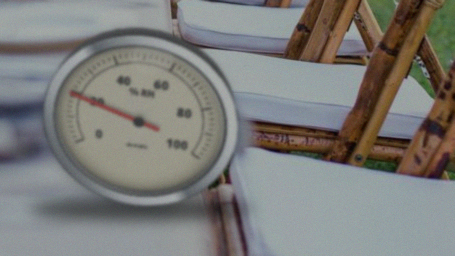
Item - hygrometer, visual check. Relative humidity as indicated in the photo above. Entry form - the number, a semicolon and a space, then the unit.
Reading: 20; %
